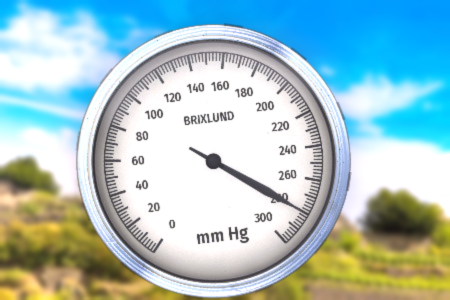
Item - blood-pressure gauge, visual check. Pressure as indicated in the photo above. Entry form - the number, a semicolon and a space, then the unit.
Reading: 280; mmHg
